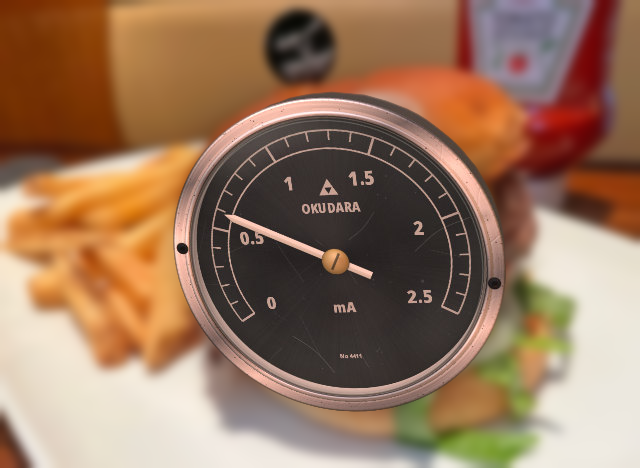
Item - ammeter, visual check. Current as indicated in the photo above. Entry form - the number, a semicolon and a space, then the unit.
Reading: 0.6; mA
